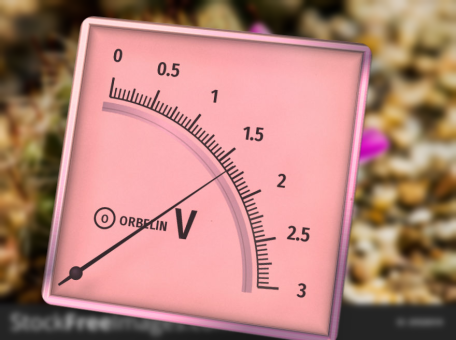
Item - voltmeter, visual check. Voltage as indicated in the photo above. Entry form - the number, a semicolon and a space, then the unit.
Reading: 1.65; V
